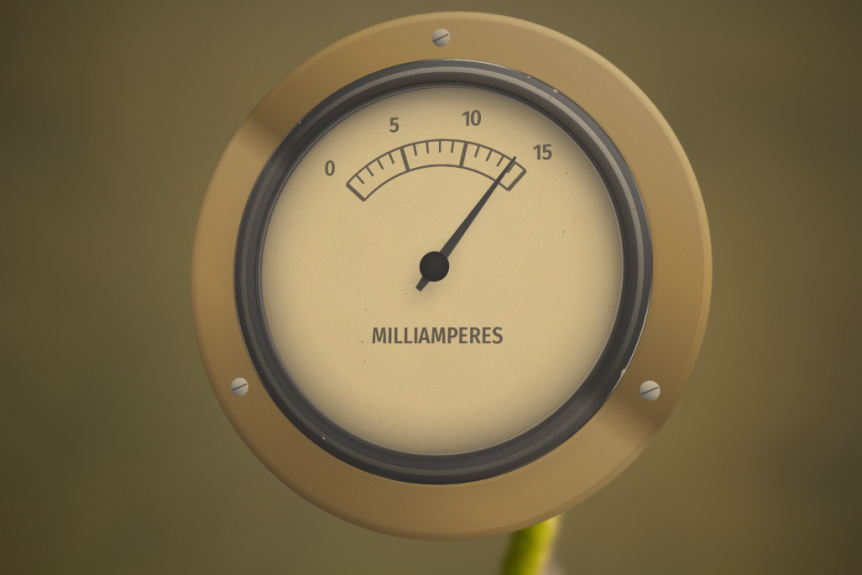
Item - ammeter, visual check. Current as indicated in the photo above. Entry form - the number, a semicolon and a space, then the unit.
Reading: 14; mA
